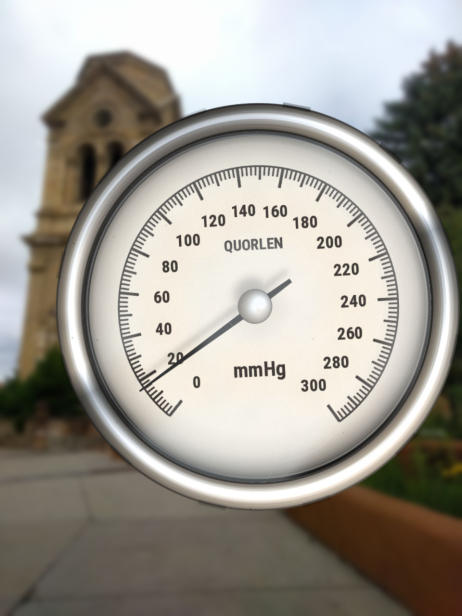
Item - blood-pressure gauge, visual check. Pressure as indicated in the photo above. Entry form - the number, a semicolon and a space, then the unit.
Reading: 16; mmHg
